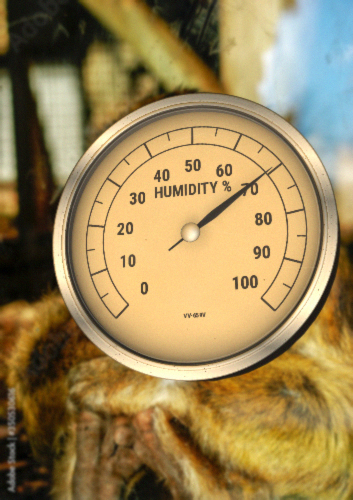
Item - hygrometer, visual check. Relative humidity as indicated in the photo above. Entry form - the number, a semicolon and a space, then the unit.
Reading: 70; %
